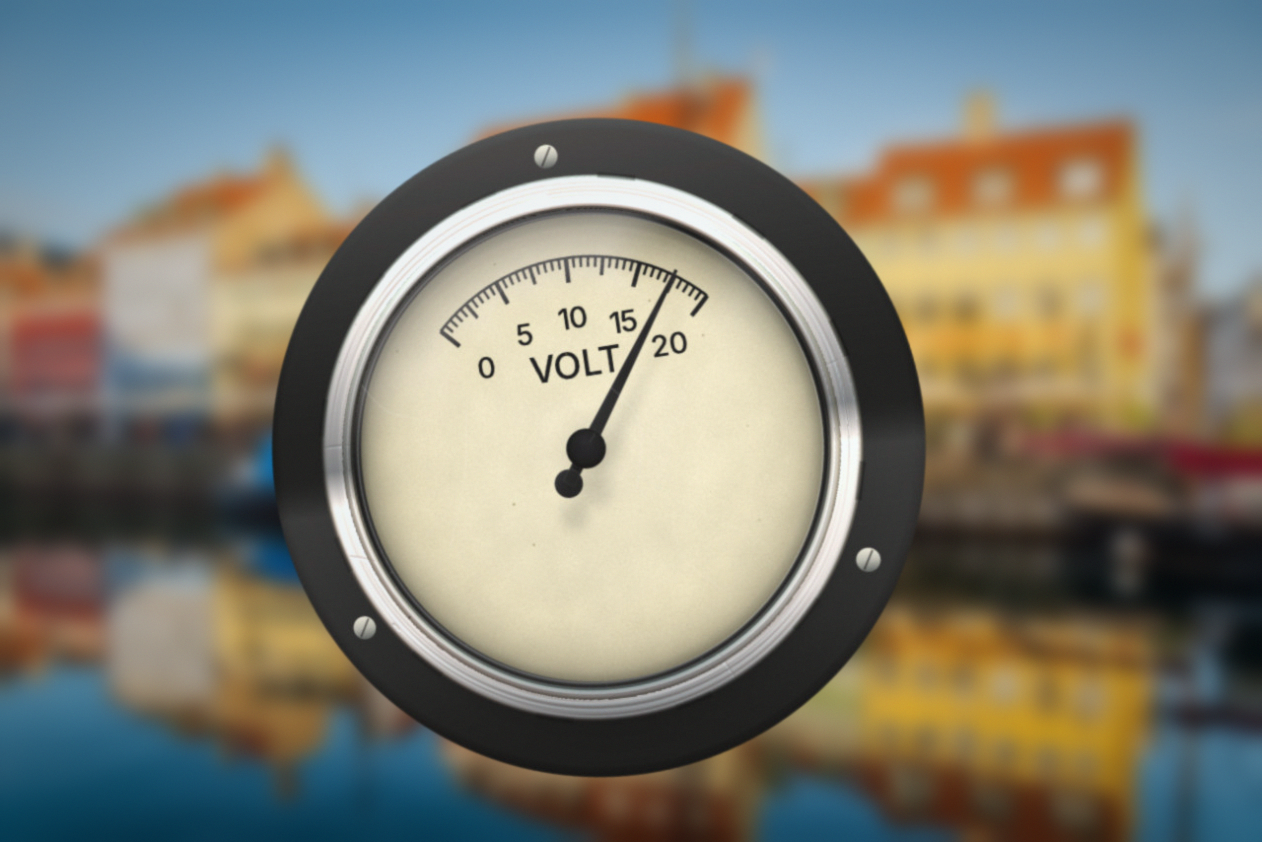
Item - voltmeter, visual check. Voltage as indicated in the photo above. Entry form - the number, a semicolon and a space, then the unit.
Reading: 17.5; V
